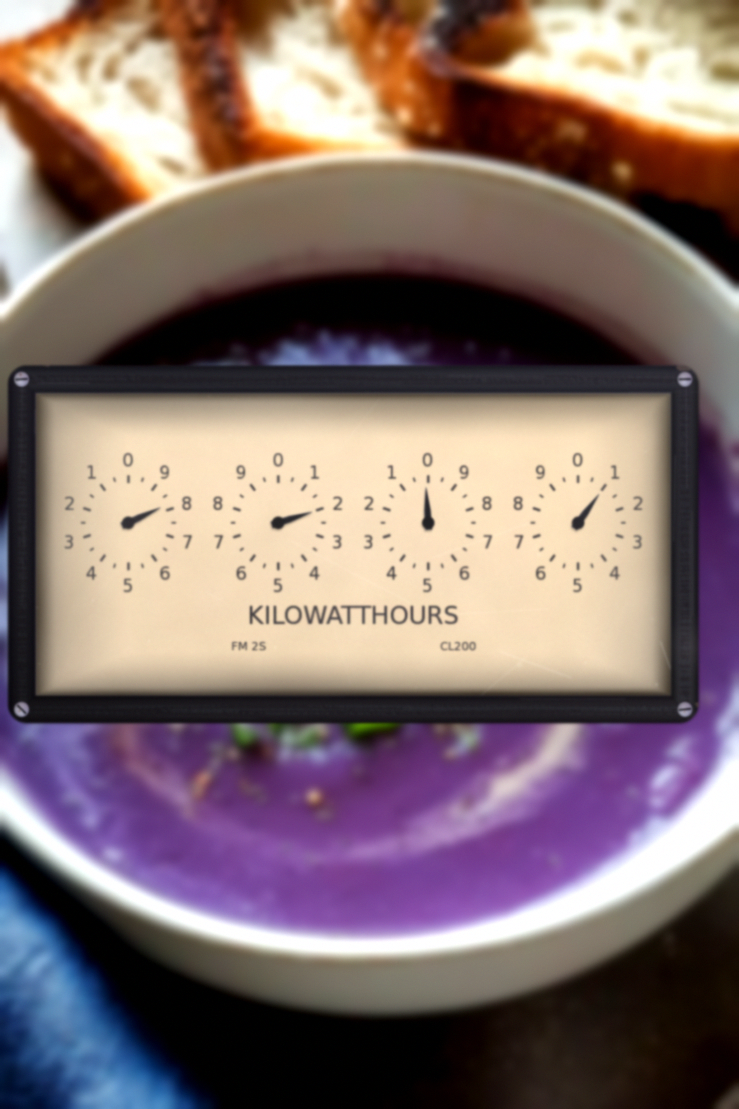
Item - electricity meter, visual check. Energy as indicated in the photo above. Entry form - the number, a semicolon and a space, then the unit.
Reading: 8201; kWh
